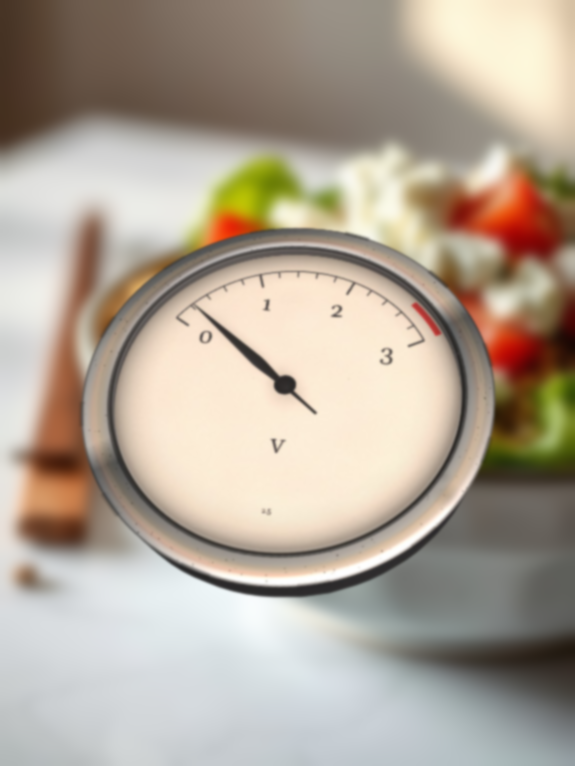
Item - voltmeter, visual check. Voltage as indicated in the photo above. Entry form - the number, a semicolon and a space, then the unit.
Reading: 0.2; V
